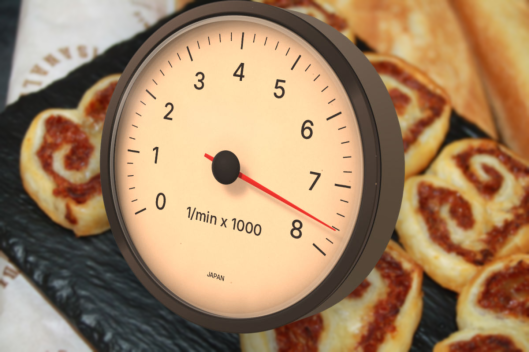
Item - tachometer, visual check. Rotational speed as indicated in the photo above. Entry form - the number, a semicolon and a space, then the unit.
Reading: 7600; rpm
